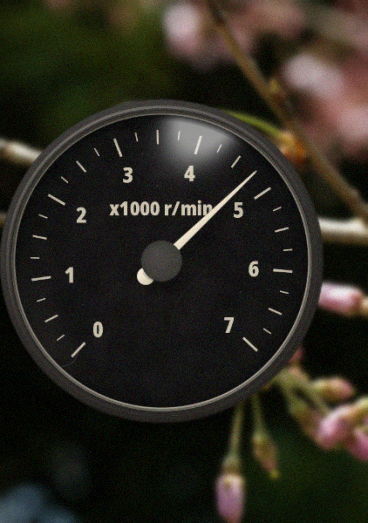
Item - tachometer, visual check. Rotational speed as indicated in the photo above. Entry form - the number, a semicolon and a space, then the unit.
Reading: 4750; rpm
